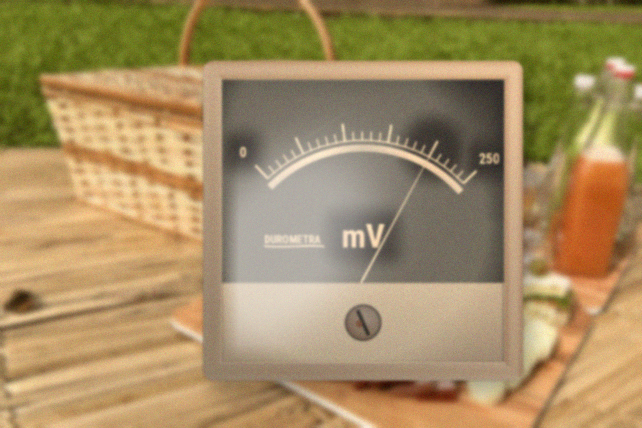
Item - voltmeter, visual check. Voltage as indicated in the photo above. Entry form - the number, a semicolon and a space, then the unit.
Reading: 200; mV
